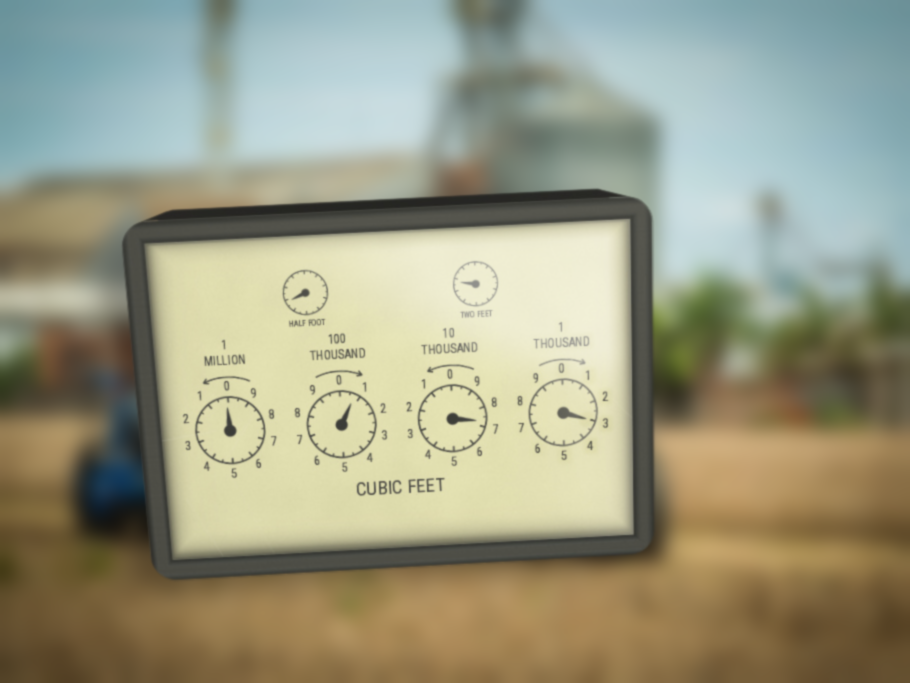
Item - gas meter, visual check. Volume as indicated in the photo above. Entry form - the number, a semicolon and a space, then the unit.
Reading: 7300; ft³
